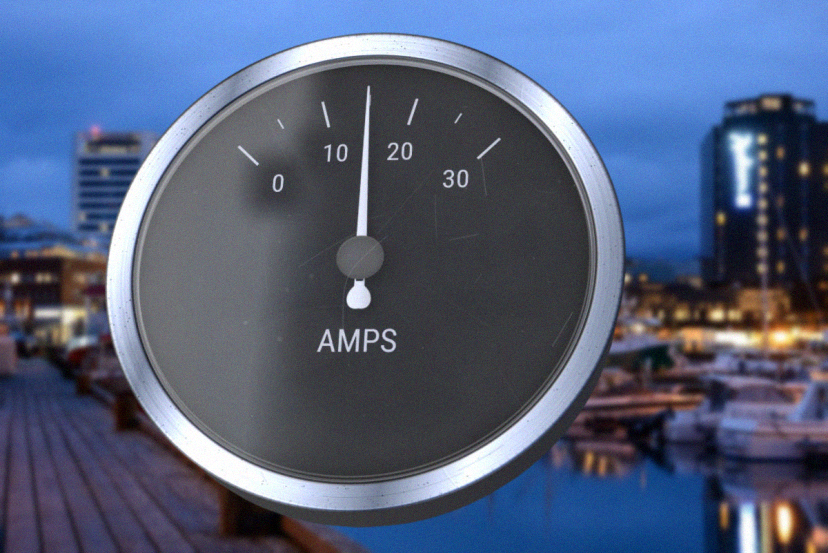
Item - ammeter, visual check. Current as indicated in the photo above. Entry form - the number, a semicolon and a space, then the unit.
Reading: 15; A
